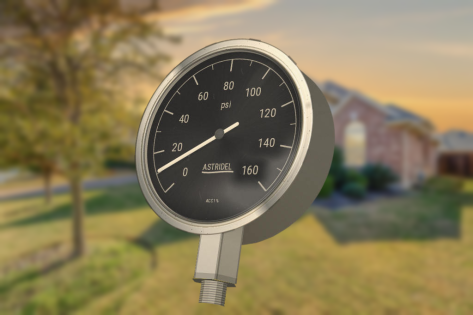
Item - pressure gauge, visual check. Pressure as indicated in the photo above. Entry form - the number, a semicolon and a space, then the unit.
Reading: 10; psi
